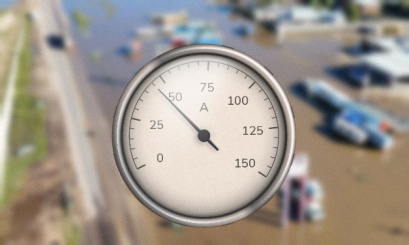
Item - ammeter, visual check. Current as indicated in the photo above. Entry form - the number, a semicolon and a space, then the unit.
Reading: 45; A
